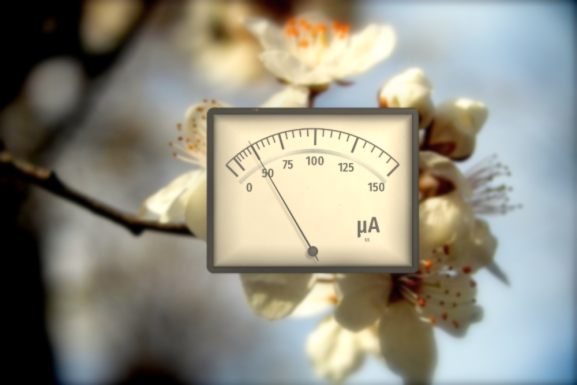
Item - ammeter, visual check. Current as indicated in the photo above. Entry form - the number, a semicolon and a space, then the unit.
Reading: 50; µA
